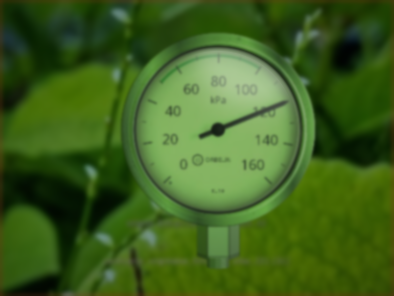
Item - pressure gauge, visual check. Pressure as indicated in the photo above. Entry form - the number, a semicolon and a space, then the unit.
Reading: 120; kPa
